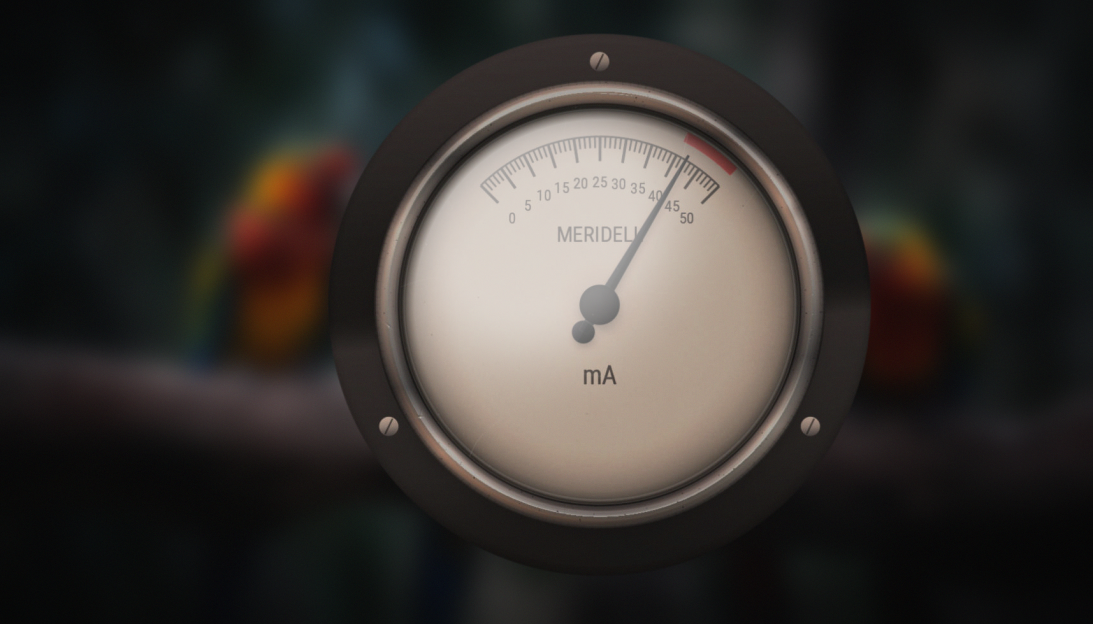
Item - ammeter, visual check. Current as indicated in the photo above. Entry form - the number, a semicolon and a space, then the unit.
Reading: 42; mA
